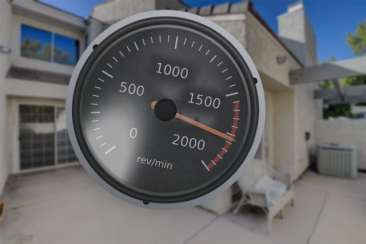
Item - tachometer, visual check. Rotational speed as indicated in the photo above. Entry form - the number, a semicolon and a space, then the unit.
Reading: 1775; rpm
